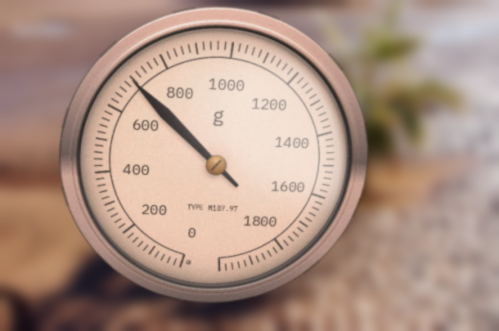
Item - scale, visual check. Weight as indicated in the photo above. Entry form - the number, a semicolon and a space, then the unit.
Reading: 700; g
